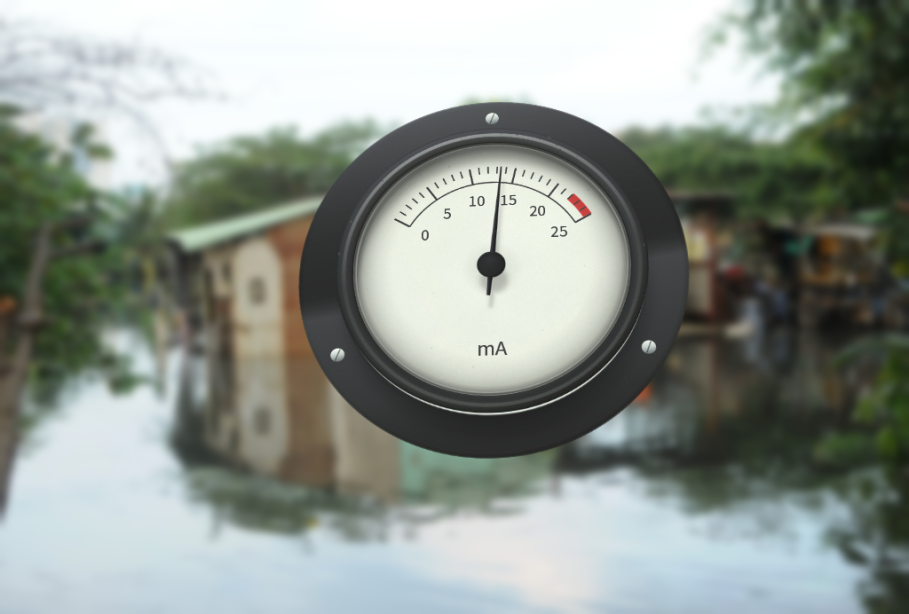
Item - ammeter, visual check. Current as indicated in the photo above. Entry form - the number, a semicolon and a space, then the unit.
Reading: 13.5; mA
